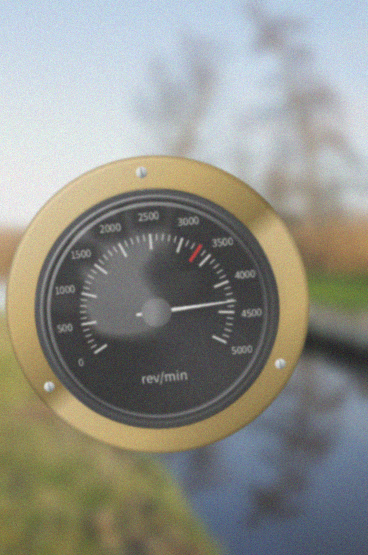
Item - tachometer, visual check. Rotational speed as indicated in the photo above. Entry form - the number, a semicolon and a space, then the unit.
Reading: 4300; rpm
